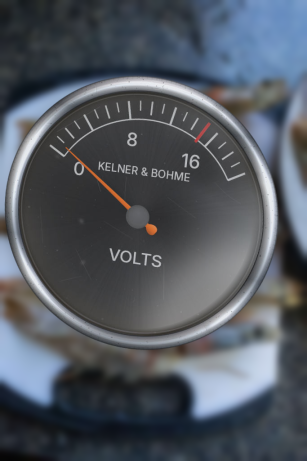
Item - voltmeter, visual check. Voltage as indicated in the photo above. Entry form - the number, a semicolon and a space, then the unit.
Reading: 1; V
